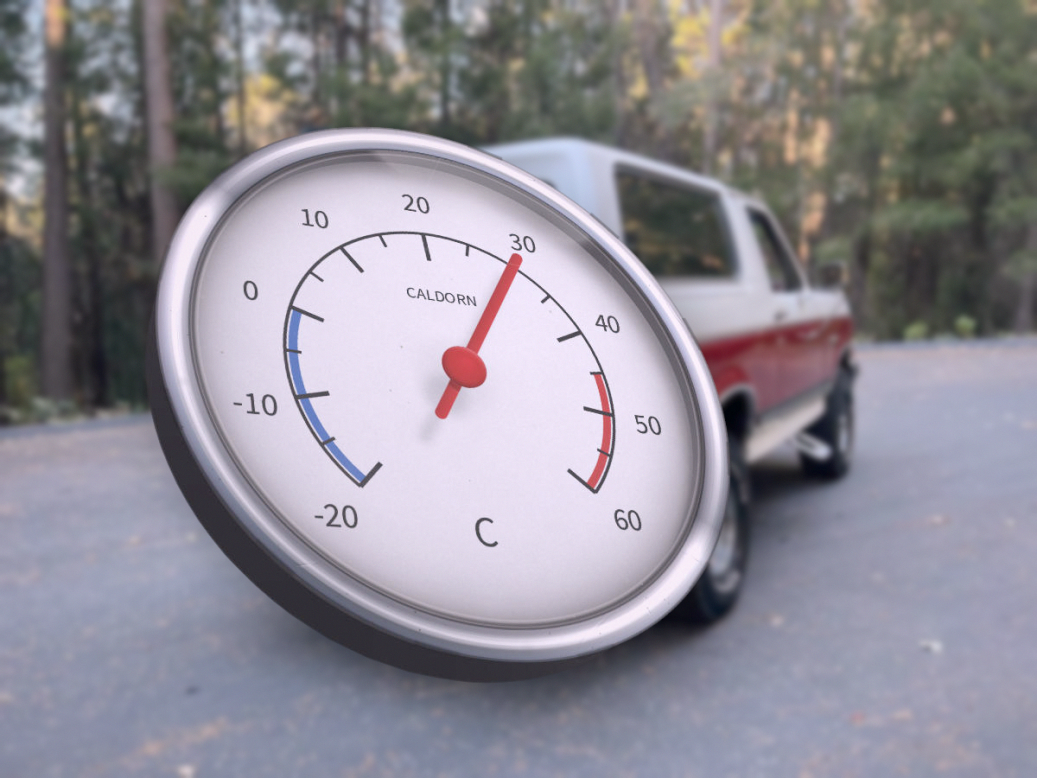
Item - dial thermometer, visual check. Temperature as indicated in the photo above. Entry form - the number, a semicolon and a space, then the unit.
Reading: 30; °C
